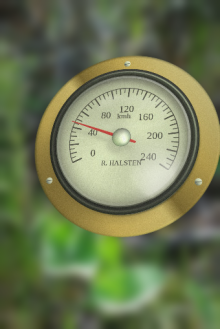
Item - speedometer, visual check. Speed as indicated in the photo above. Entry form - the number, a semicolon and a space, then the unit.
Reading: 45; km/h
